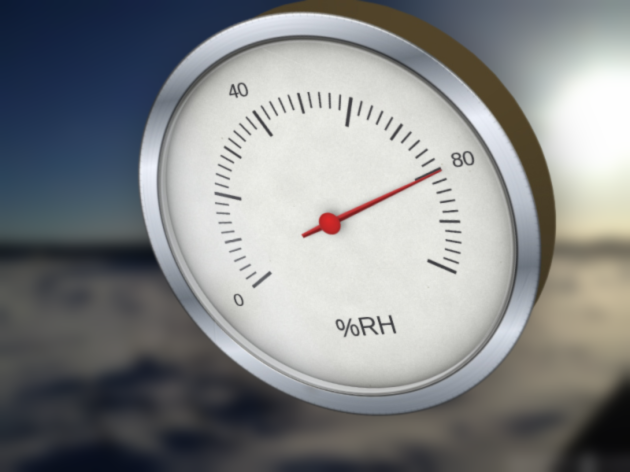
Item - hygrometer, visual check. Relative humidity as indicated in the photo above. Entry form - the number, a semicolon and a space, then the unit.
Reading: 80; %
